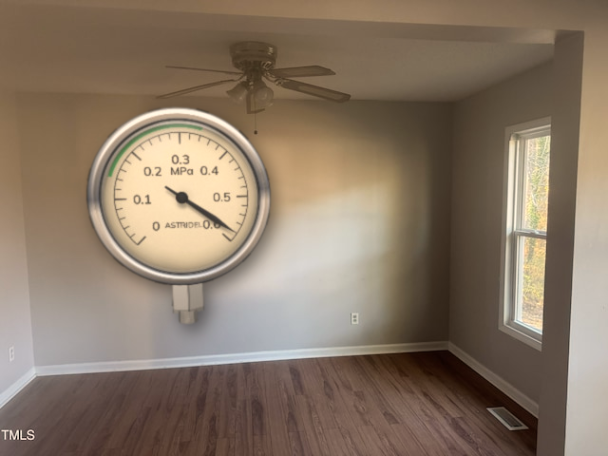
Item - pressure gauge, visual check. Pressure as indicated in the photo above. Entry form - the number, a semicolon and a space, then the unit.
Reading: 0.58; MPa
